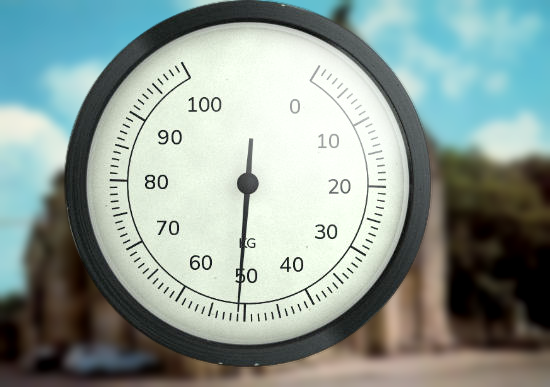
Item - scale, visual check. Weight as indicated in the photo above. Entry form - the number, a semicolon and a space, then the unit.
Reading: 51; kg
